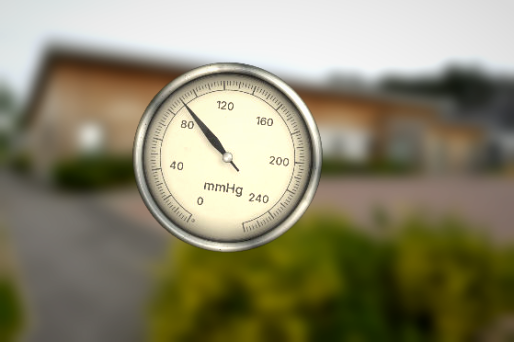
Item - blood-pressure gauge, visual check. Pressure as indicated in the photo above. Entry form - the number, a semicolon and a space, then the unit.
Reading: 90; mmHg
